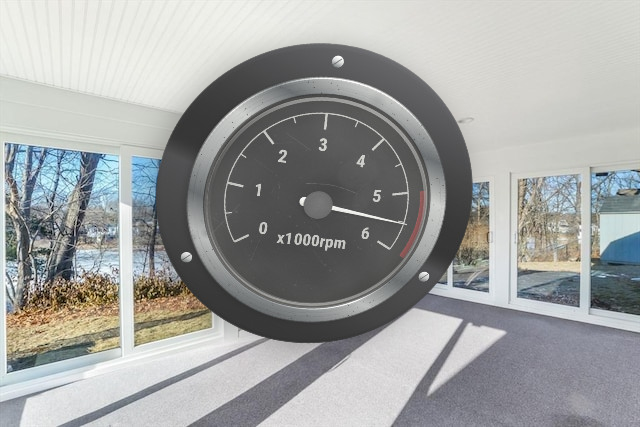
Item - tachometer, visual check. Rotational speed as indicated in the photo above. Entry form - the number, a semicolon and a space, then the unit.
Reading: 5500; rpm
